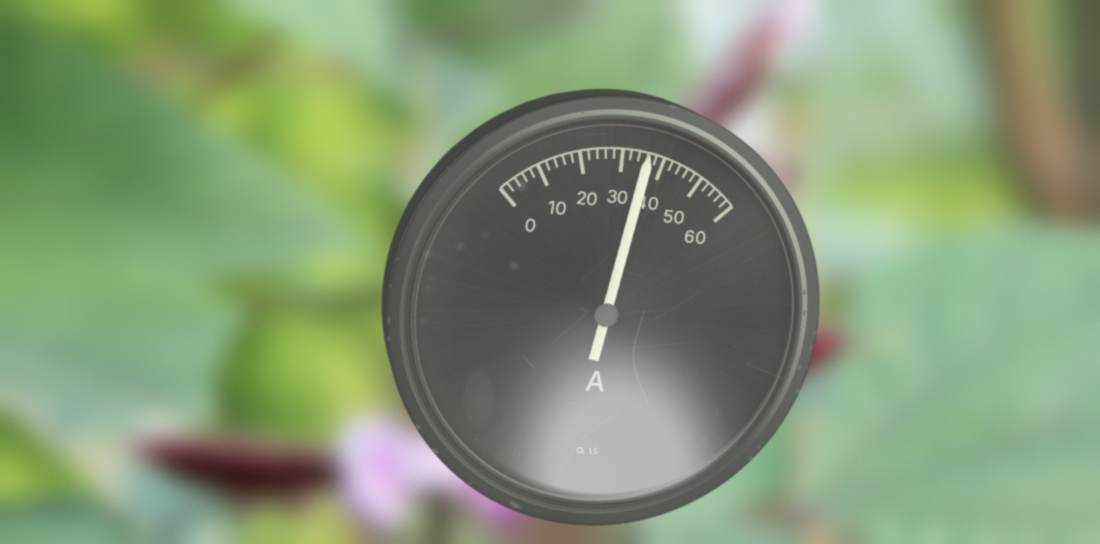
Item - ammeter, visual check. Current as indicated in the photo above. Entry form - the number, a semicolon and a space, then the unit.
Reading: 36; A
